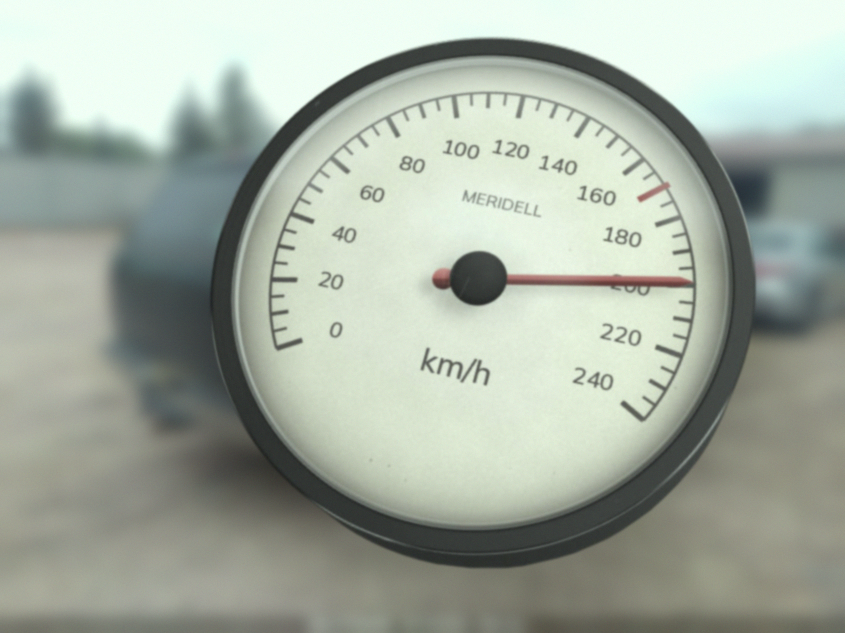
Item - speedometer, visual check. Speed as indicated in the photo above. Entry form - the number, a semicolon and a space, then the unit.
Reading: 200; km/h
